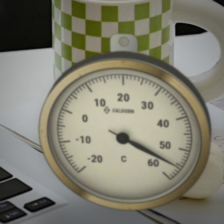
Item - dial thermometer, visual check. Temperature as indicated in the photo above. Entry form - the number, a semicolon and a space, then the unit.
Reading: 55; °C
